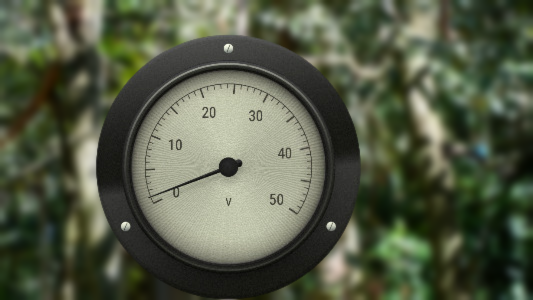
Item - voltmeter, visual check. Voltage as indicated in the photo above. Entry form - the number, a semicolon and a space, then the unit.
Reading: 1; V
